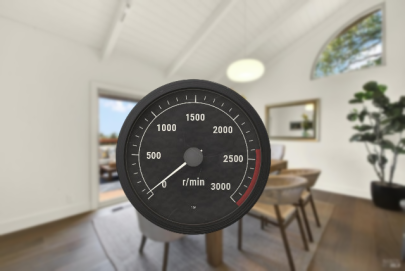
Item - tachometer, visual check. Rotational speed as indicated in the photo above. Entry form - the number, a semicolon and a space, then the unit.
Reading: 50; rpm
